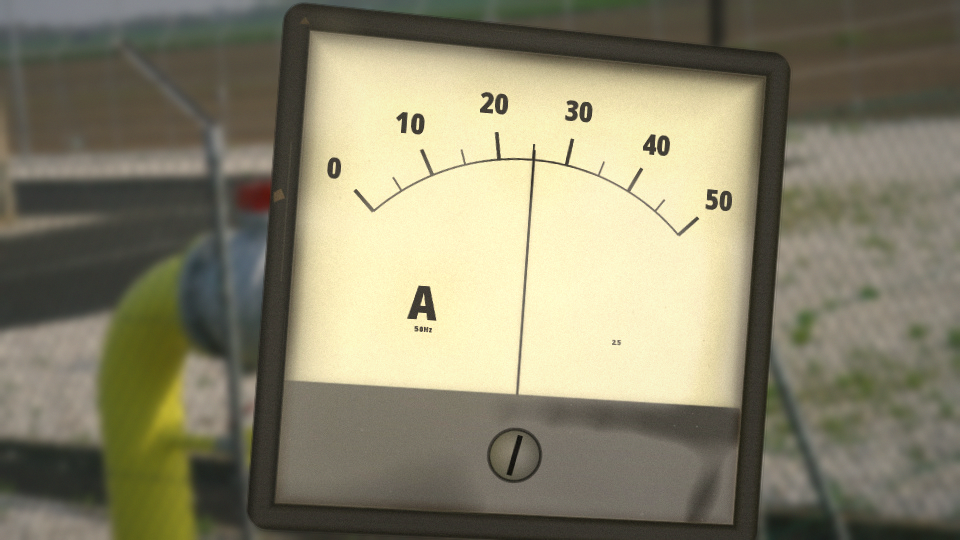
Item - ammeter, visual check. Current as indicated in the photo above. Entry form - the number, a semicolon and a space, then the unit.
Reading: 25; A
